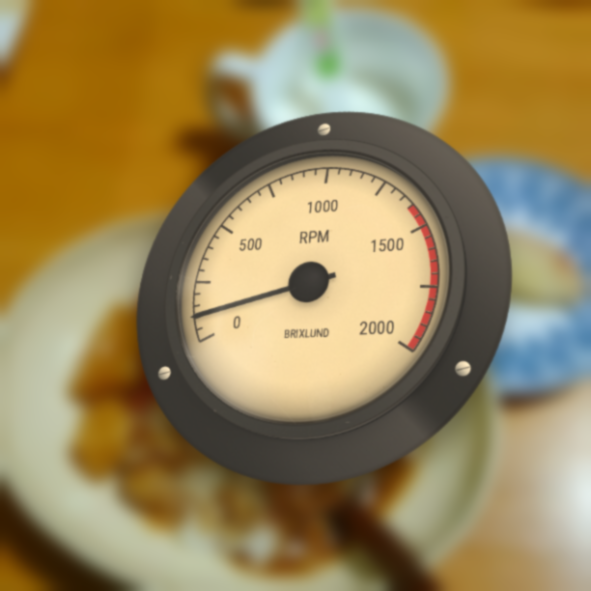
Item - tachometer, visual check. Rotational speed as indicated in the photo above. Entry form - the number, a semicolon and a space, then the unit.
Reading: 100; rpm
